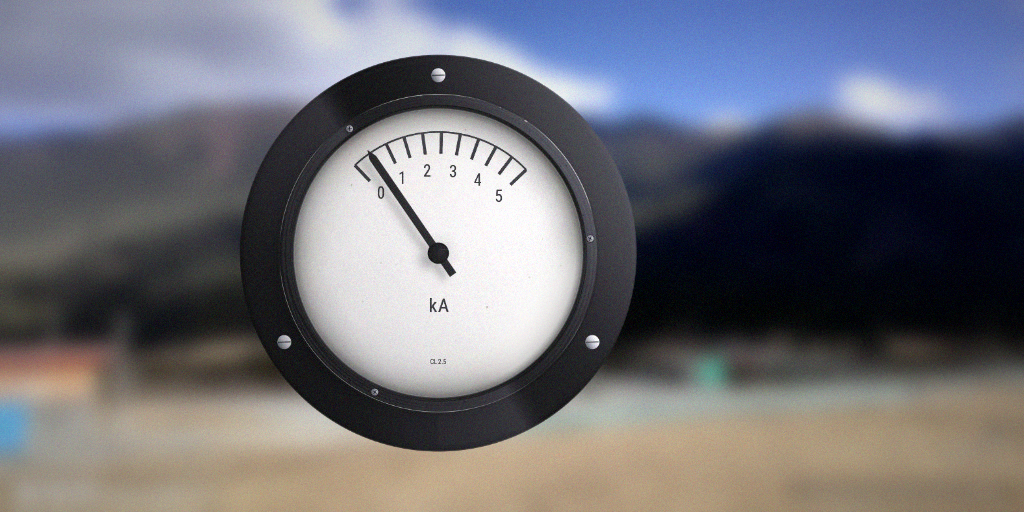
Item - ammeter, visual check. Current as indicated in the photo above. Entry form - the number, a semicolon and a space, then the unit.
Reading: 0.5; kA
